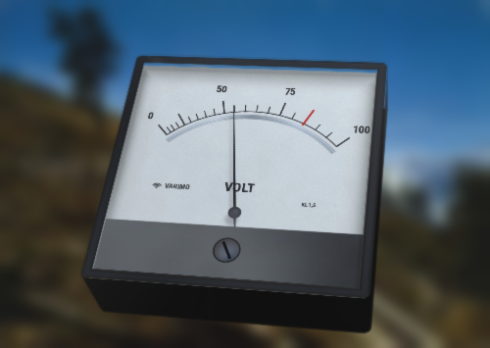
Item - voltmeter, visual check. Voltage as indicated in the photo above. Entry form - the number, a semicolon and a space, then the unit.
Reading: 55; V
